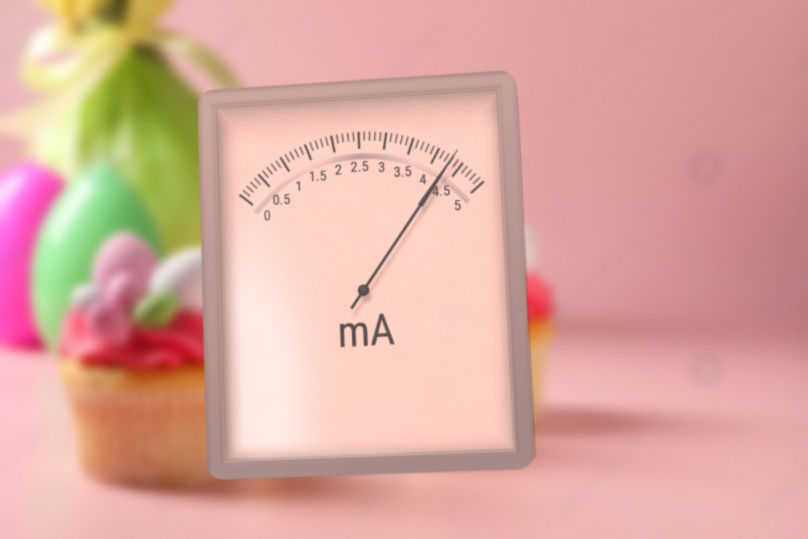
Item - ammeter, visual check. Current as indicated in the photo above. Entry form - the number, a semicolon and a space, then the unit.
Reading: 4.3; mA
